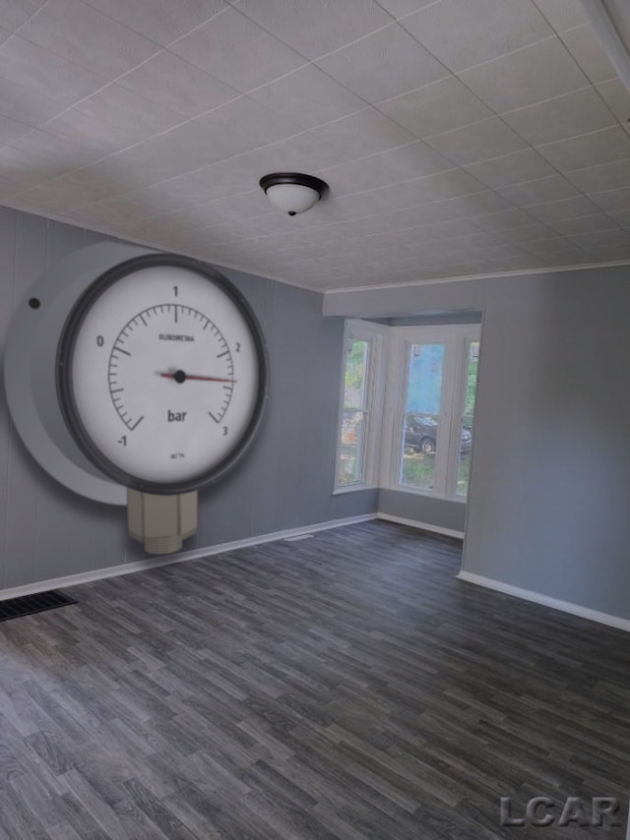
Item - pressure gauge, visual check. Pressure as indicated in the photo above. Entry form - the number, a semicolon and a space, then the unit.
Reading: 2.4; bar
